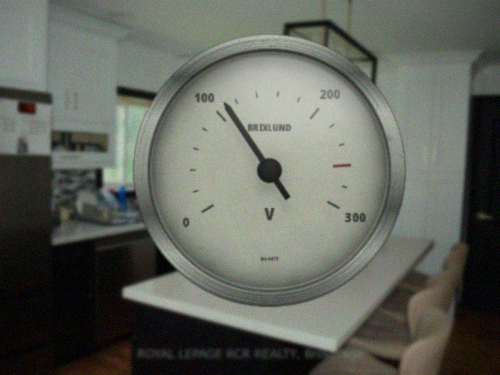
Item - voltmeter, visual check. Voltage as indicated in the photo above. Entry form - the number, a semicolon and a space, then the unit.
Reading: 110; V
